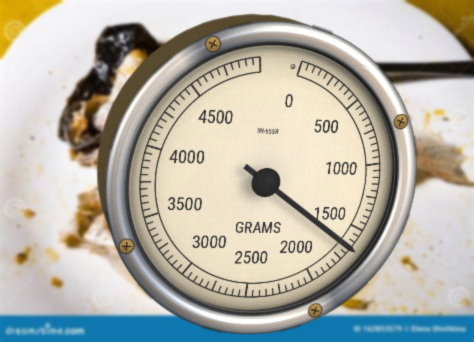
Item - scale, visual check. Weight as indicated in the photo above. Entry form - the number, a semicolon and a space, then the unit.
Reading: 1650; g
